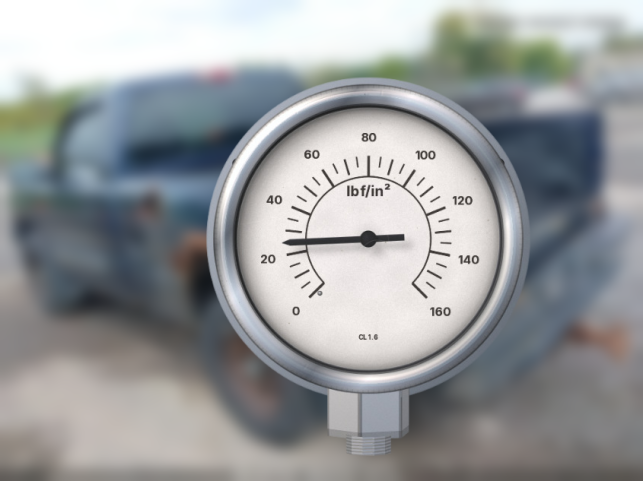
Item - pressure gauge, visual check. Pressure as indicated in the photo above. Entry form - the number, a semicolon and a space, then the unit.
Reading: 25; psi
